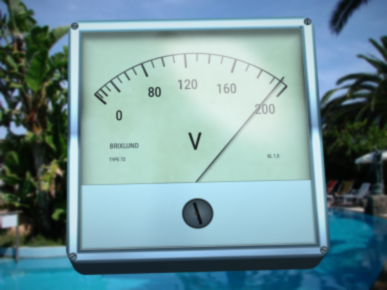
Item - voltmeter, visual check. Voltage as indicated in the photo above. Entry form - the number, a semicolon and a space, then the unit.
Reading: 195; V
